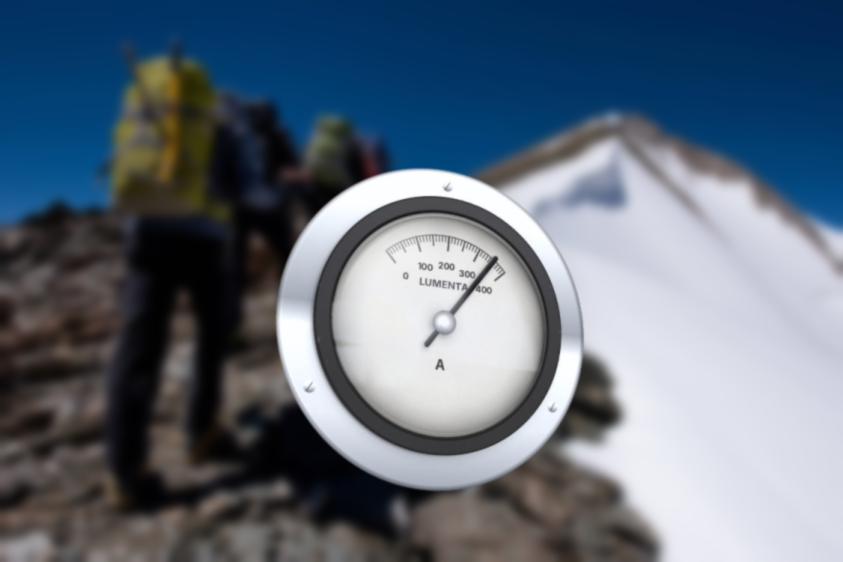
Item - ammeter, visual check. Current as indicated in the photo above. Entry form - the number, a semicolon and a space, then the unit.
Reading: 350; A
